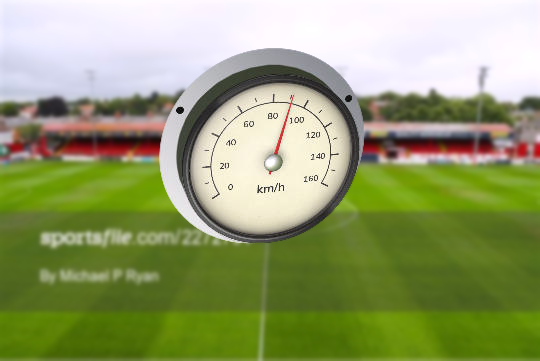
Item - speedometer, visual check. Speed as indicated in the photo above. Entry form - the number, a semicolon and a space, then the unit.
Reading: 90; km/h
